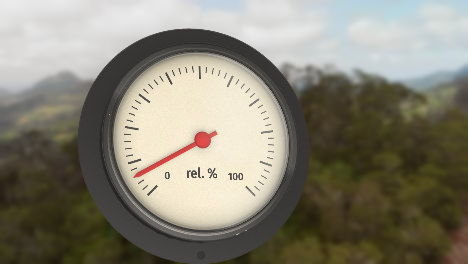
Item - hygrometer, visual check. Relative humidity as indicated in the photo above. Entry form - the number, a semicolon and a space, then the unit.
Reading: 6; %
